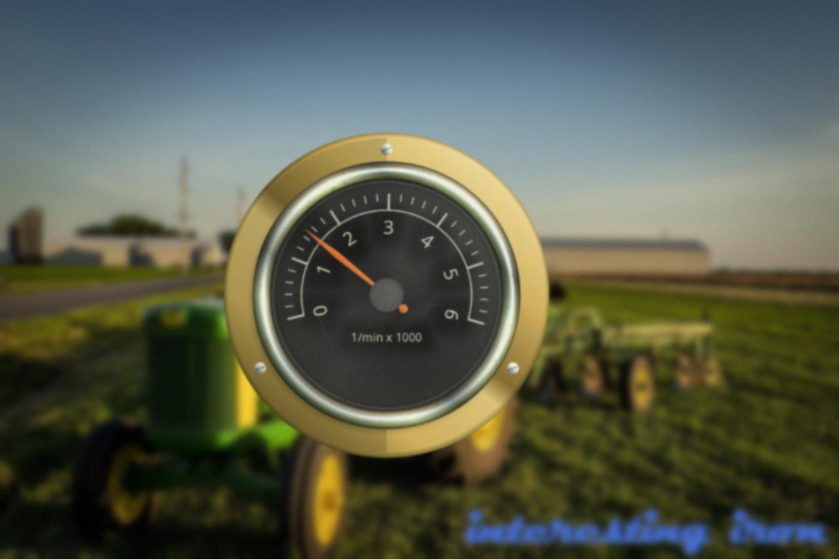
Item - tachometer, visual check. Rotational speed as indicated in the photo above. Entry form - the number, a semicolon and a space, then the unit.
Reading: 1500; rpm
